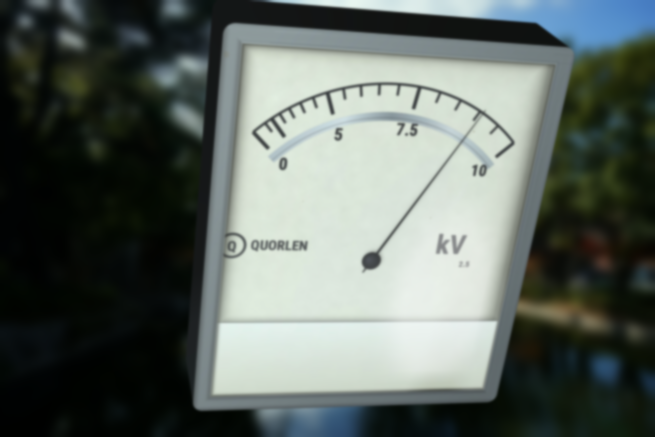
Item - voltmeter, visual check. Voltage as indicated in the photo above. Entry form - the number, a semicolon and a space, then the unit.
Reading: 9; kV
